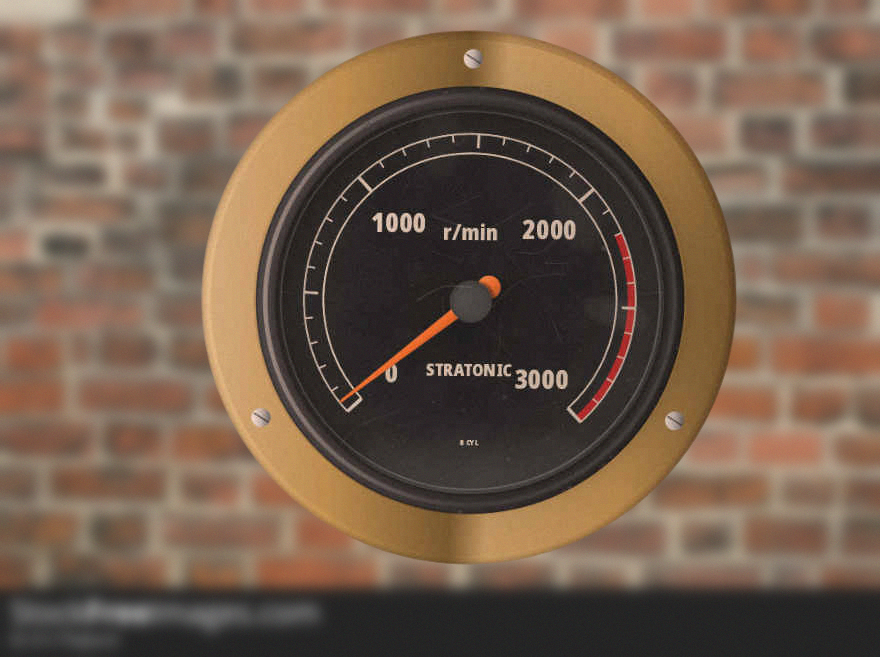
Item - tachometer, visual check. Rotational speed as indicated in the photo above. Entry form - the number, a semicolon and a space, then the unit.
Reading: 50; rpm
